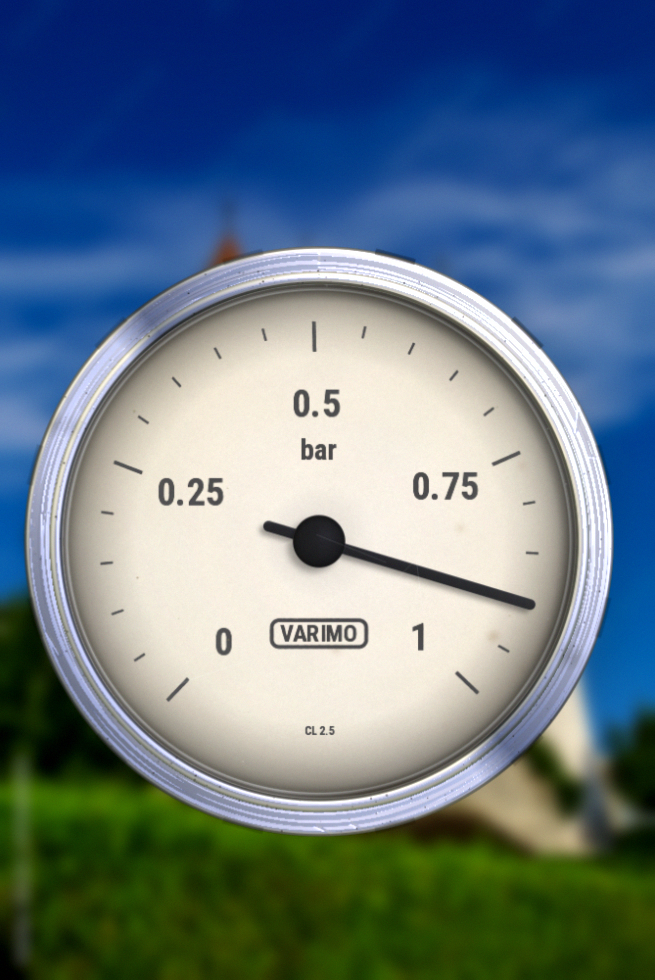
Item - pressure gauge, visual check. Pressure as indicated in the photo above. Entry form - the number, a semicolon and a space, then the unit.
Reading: 0.9; bar
